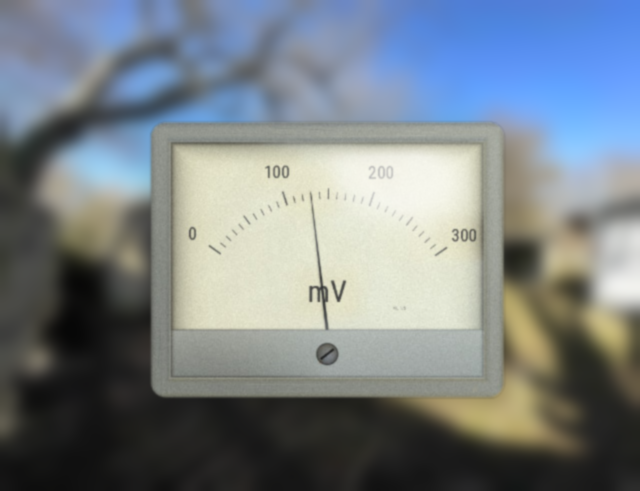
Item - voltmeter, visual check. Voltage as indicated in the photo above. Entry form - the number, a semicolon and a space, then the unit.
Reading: 130; mV
